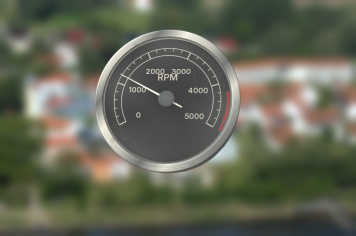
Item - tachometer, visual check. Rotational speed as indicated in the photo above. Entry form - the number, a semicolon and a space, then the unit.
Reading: 1200; rpm
